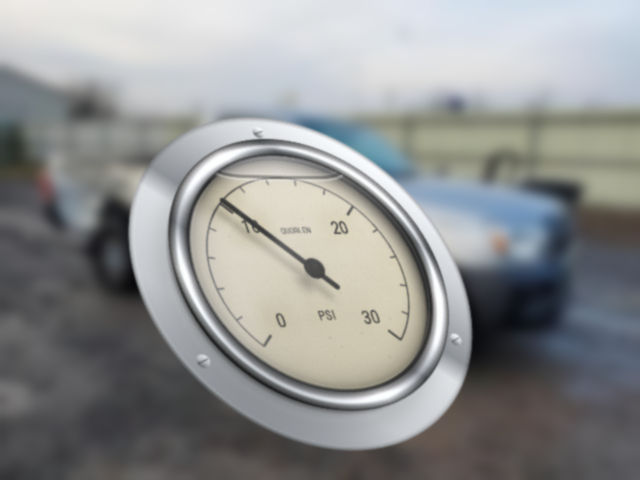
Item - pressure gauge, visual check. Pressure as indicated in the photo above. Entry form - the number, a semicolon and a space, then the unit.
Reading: 10; psi
